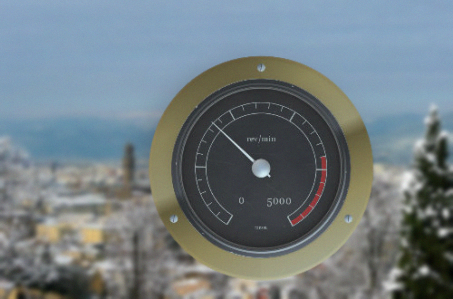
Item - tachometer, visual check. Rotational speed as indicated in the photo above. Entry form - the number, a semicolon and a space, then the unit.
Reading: 1700; rpm
